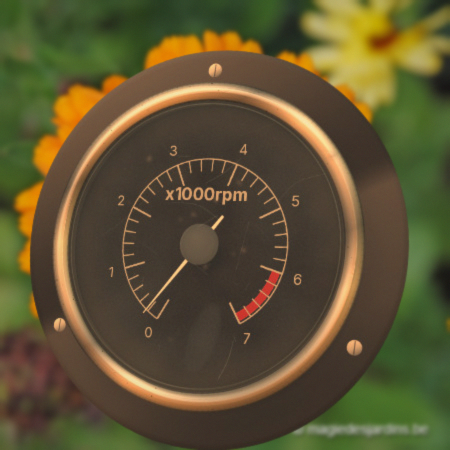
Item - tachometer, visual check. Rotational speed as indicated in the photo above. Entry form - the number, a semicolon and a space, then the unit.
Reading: 200; rpm
